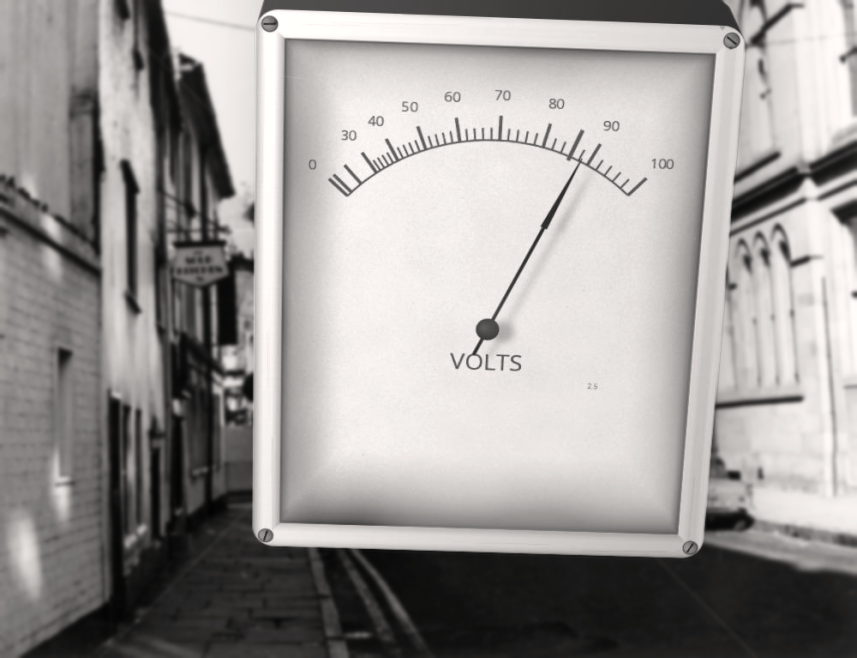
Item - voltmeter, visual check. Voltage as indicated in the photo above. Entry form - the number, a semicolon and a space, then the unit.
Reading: 88; V
